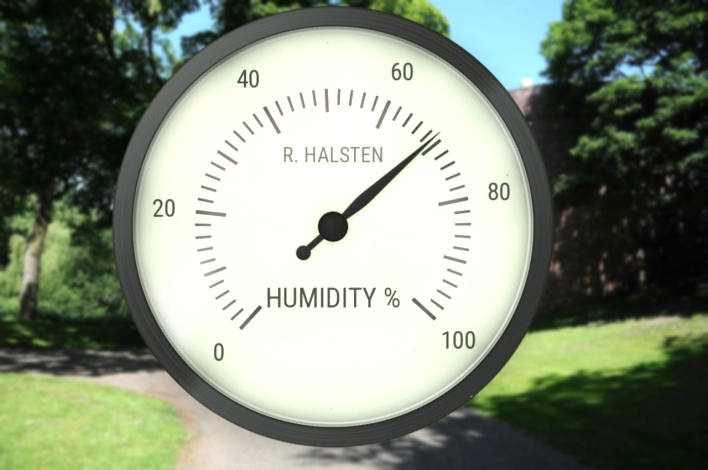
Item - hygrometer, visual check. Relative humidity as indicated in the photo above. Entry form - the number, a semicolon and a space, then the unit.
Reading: 69; %
